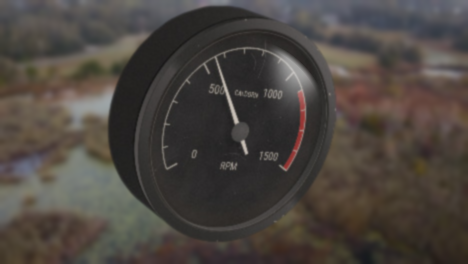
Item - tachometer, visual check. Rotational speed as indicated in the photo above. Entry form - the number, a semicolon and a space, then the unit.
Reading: 550; rpm
